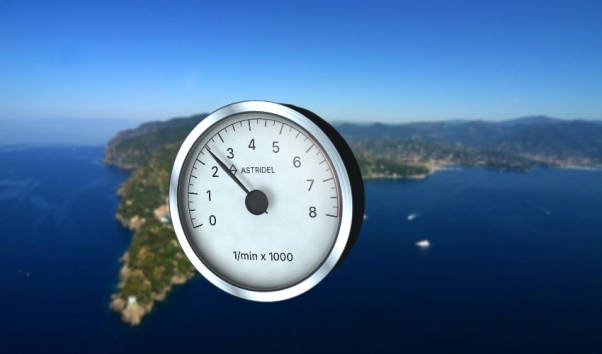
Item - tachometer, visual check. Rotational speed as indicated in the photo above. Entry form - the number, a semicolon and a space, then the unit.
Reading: 2500; rpm
